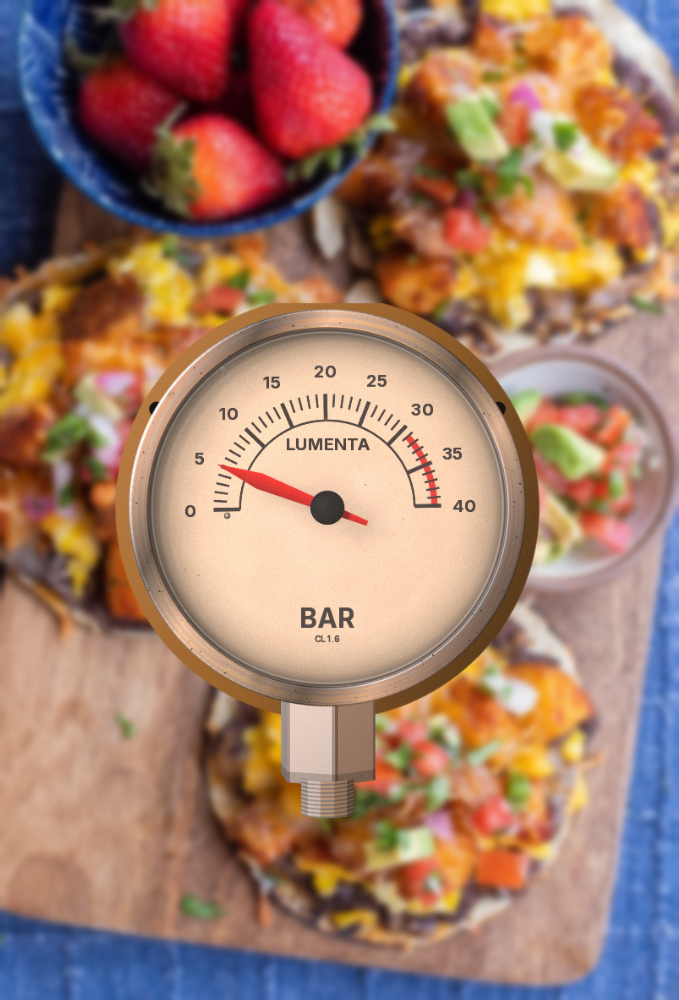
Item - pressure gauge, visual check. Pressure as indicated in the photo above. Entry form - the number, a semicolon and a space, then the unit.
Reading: 5; bar
